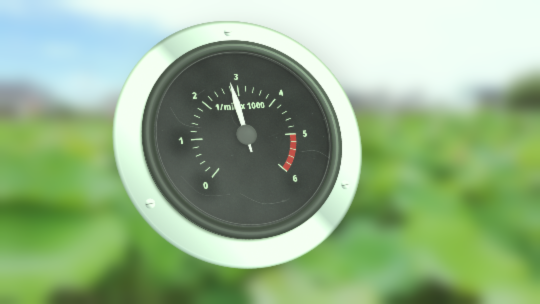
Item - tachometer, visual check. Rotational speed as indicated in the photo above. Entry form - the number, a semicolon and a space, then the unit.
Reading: 2800; rpm
